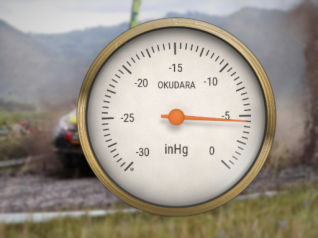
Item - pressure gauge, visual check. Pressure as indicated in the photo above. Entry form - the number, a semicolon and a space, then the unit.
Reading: -4.5; inHg
